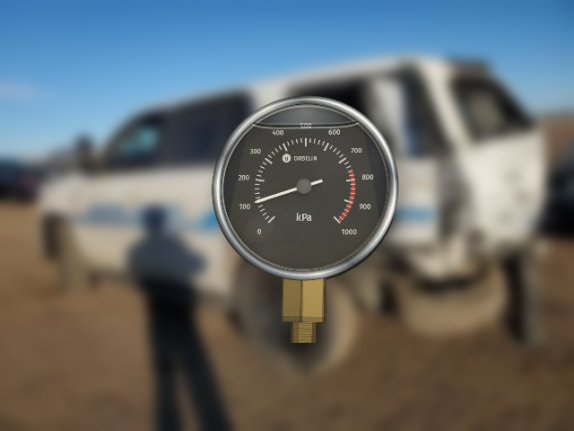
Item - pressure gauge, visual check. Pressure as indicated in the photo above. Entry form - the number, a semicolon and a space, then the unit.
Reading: 100; kPa
